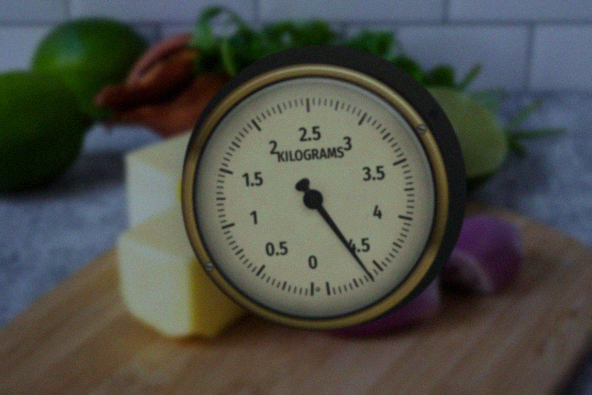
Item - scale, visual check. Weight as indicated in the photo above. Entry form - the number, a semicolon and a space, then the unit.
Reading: 4.6; kg
